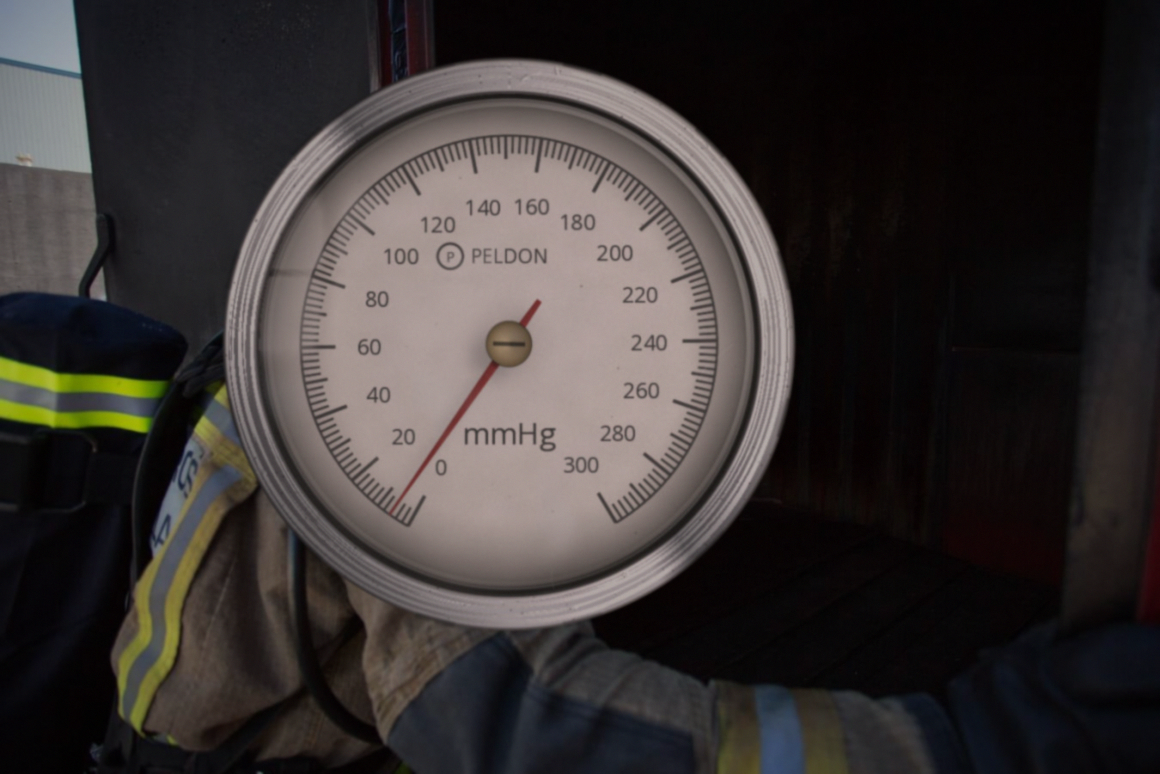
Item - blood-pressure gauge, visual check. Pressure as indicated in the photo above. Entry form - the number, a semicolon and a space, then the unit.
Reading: 6; mmHg
